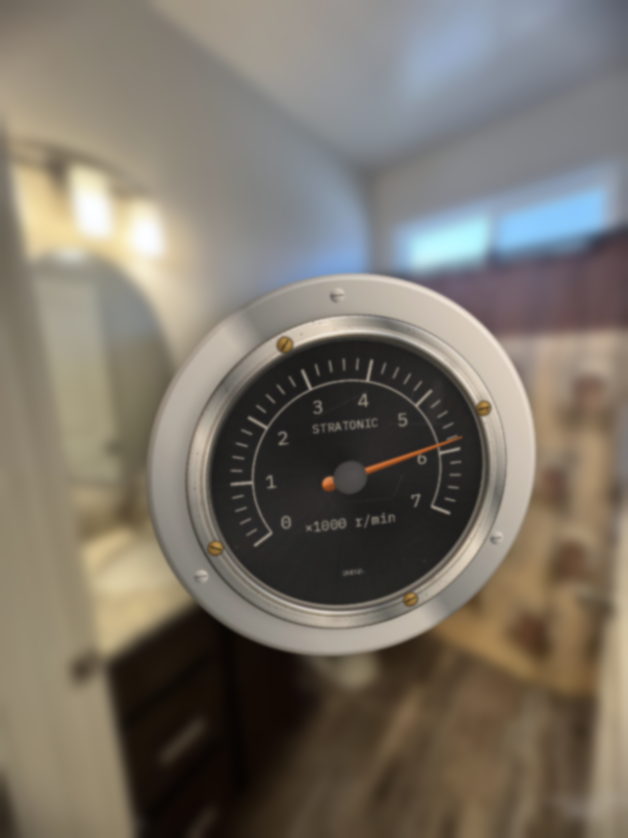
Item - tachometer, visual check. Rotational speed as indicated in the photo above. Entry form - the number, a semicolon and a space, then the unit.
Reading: 5800; rpm
